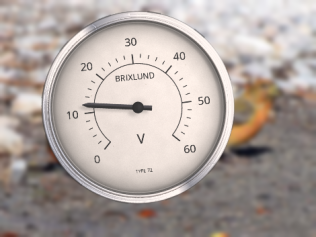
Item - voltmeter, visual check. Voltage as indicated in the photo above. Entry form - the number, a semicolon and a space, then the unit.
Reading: 12; V
